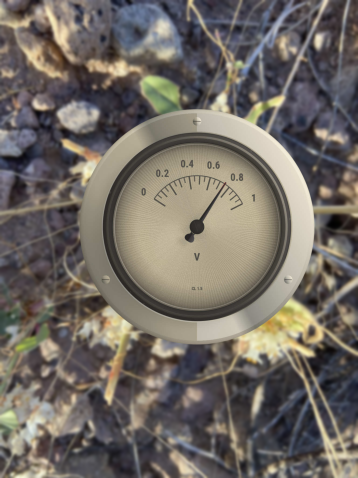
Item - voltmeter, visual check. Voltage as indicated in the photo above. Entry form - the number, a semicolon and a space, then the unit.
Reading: 0.75; V
